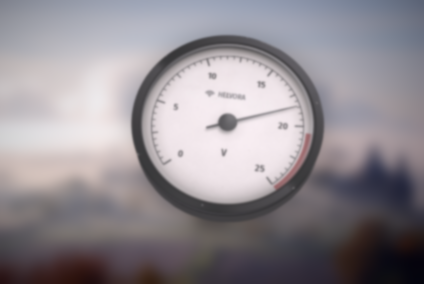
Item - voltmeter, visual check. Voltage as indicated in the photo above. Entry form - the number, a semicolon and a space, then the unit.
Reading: 18.5; V
